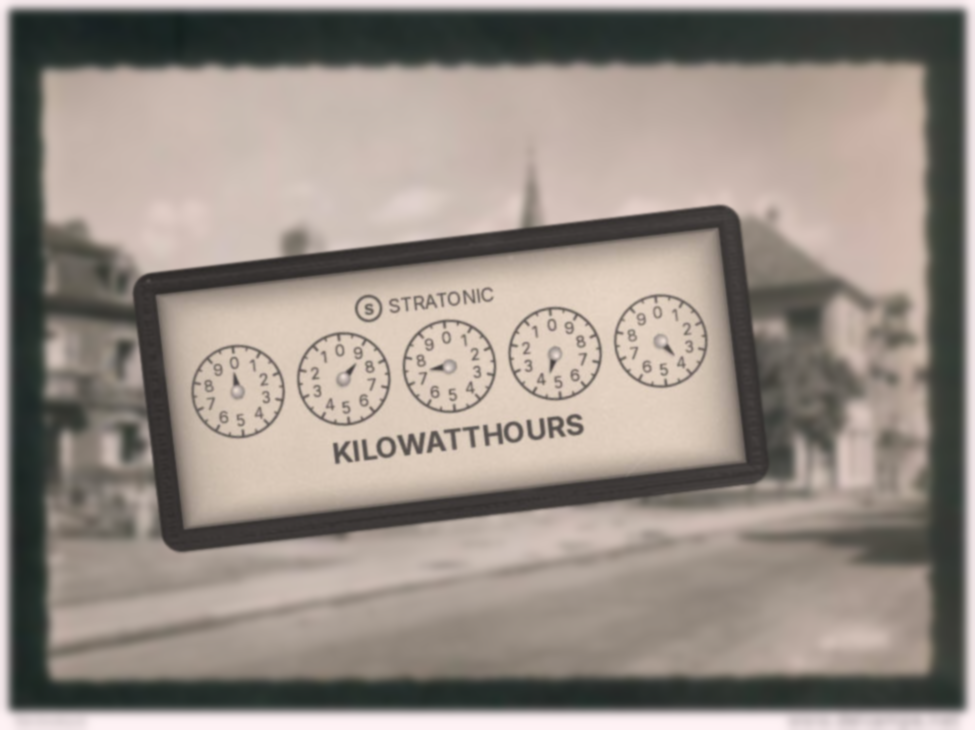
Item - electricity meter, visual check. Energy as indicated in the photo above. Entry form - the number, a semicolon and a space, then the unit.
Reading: 98744; kWh
